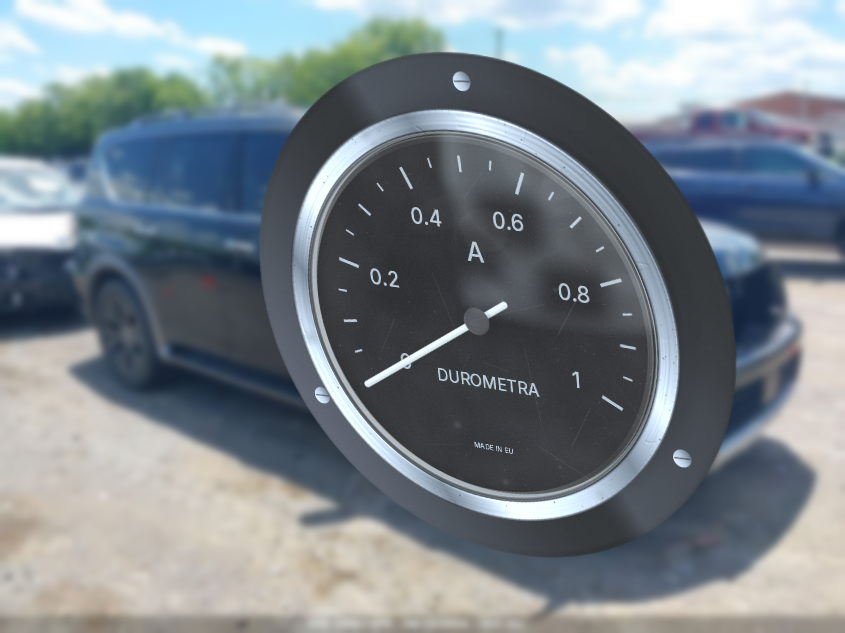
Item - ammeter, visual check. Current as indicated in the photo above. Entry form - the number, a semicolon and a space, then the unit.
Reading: 0; A
